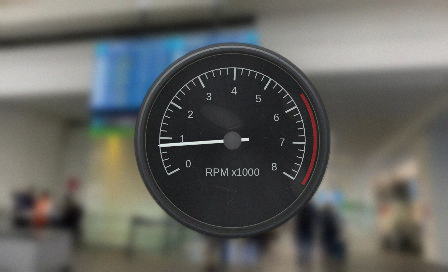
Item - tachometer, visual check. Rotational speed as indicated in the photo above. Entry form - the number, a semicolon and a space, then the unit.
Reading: 800; rpm
